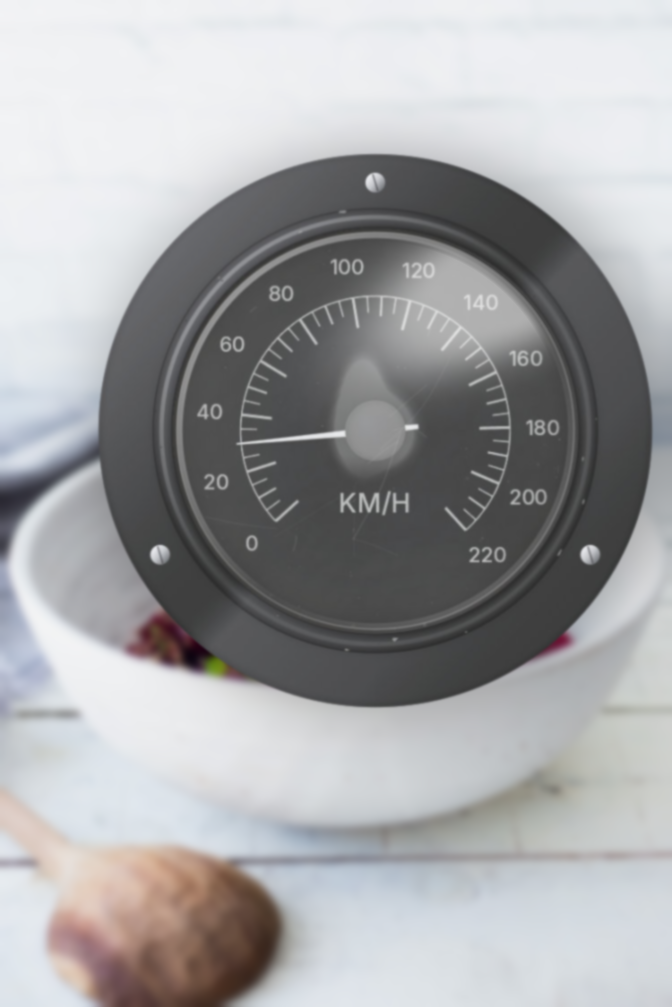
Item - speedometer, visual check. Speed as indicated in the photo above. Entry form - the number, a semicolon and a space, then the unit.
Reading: 30; km/h
